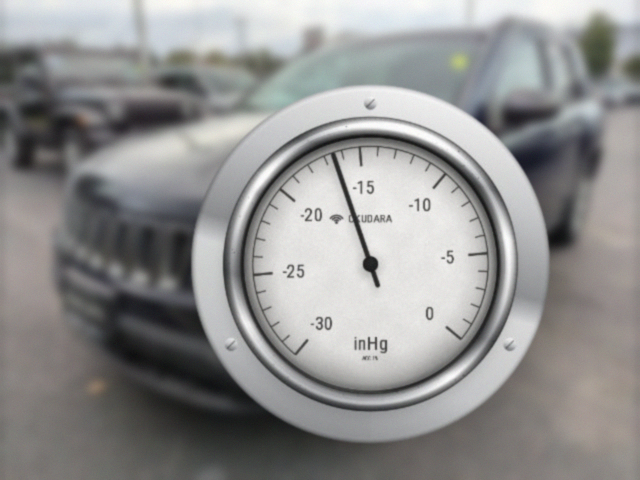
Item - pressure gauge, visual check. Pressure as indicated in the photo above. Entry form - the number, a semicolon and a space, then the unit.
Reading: -16.5; inHg
